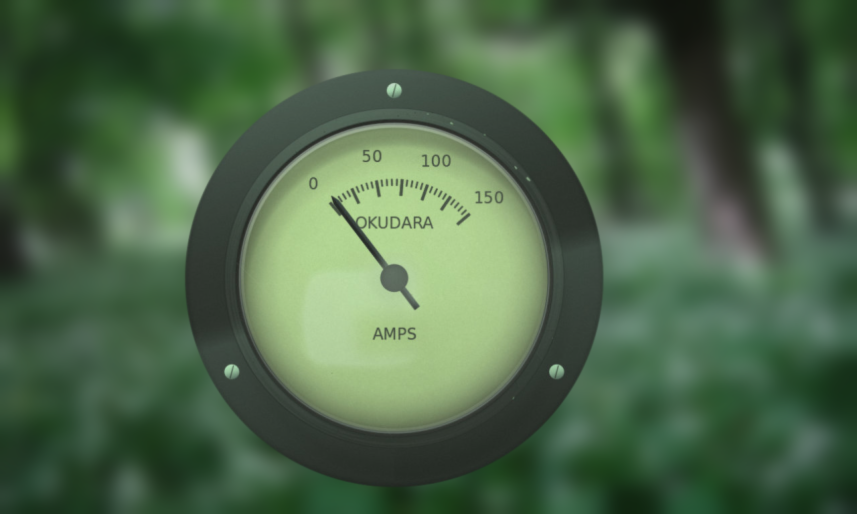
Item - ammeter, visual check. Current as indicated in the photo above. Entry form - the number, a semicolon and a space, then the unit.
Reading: 5; A
